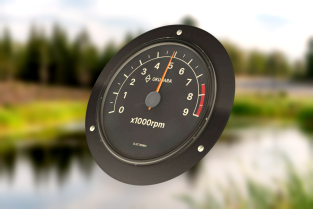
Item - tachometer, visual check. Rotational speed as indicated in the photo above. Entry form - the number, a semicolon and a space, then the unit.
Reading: 5000; rpm
